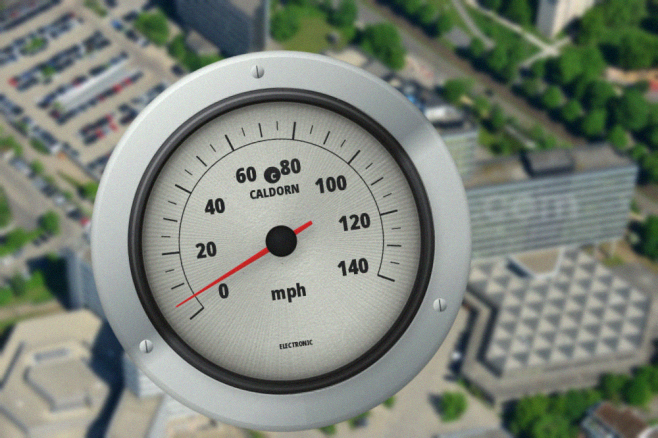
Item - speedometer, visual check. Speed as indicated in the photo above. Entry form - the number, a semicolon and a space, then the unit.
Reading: 5; mph
